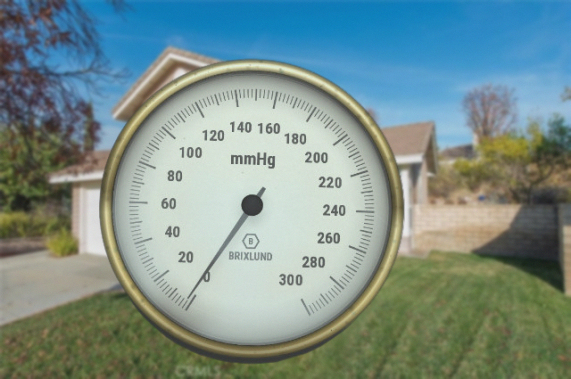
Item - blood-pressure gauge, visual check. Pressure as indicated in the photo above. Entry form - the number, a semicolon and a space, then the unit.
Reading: 2; mmHg
